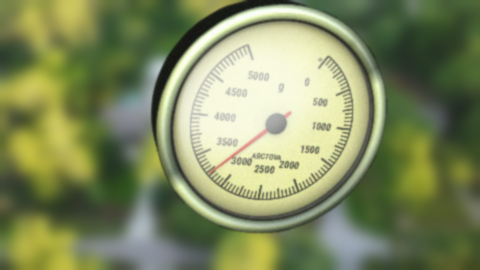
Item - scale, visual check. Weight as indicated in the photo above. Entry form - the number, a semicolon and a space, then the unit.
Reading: 3250; g
